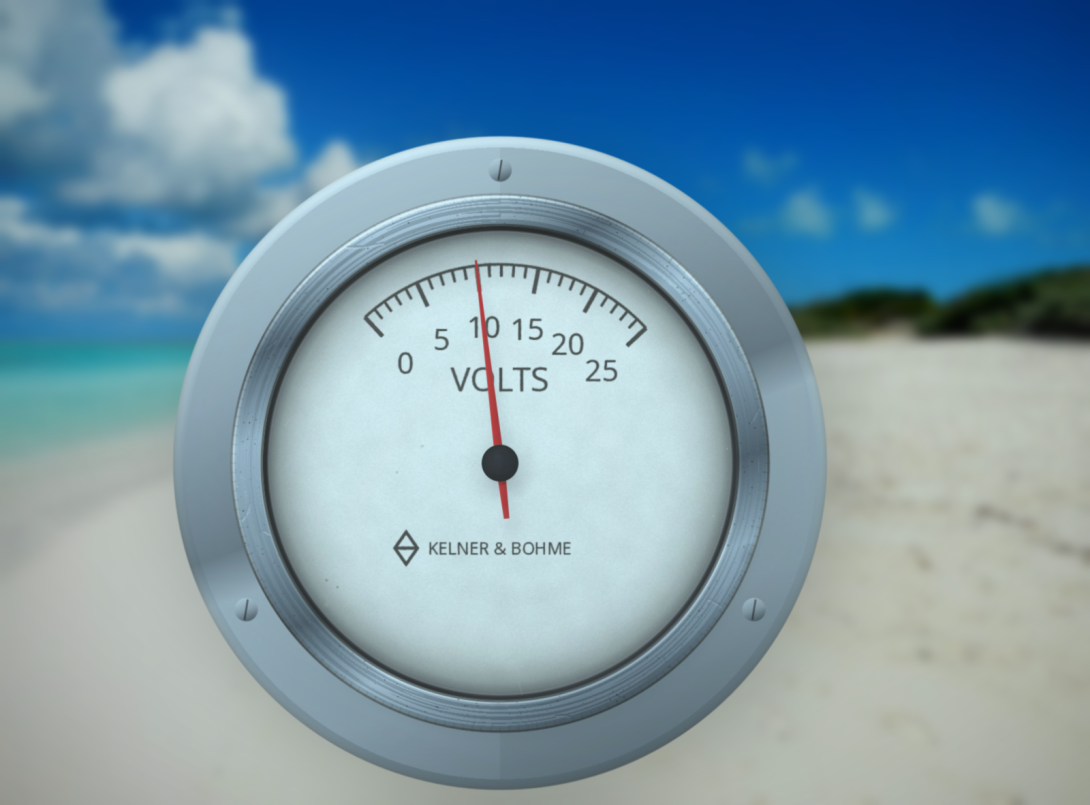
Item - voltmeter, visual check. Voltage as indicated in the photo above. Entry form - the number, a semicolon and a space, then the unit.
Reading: 10; V
